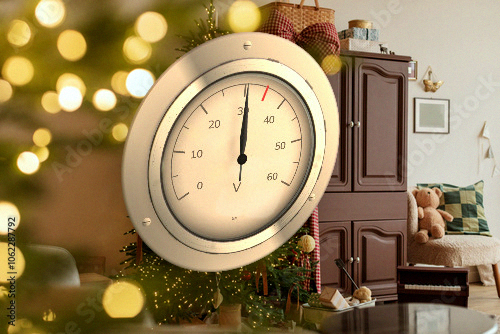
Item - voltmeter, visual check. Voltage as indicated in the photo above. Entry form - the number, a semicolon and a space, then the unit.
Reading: 30; V
